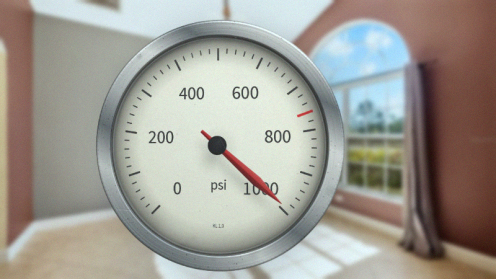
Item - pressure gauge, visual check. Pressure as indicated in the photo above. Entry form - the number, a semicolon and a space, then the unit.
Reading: 990; psi
